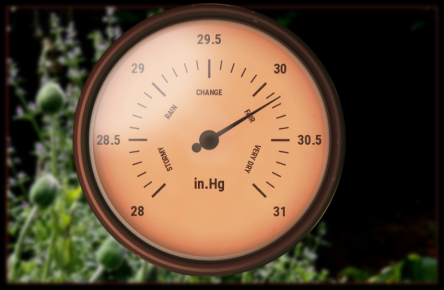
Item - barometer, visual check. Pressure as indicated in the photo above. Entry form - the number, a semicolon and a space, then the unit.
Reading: 30.15; inHg
